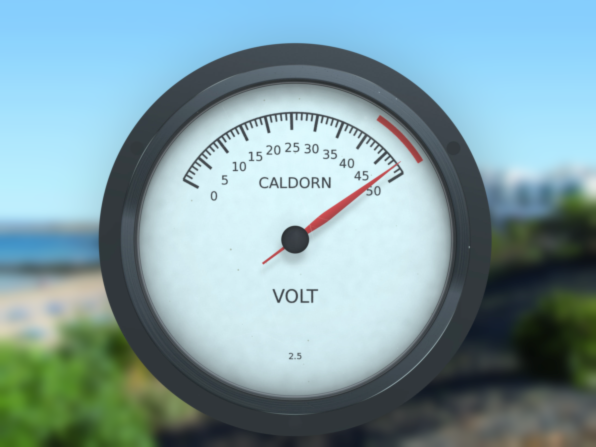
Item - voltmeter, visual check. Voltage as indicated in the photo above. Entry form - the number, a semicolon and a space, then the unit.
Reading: 48; V
